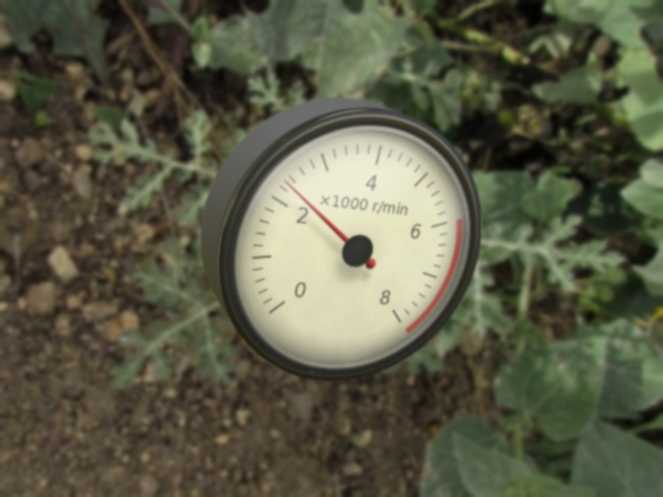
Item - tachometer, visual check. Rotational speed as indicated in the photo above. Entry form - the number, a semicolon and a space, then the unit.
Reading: 2300; rpm
